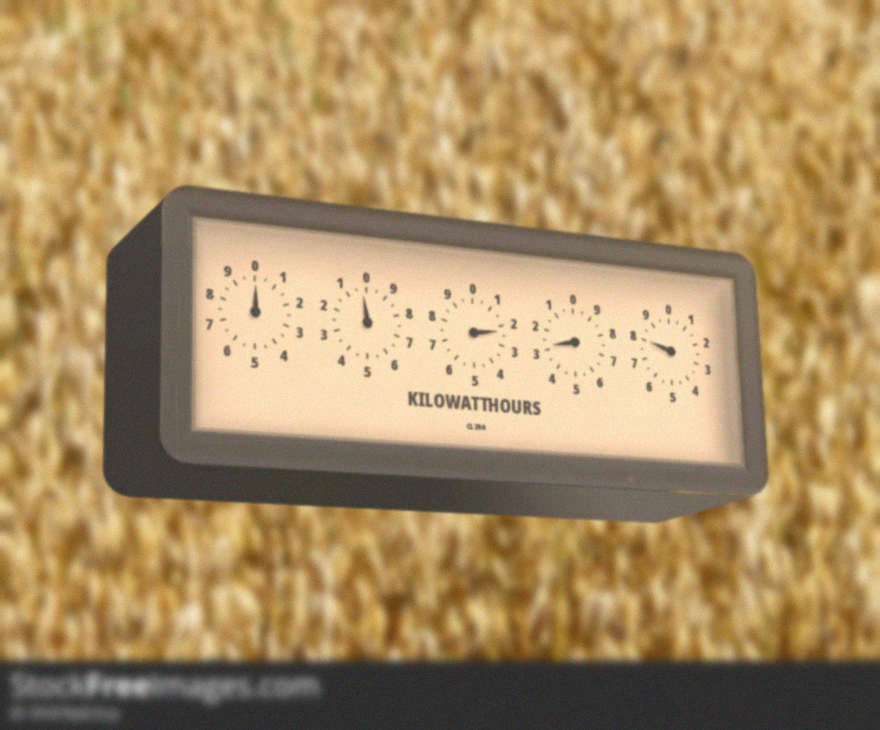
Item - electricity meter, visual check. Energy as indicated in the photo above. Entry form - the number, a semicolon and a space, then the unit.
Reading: 228; kWh
